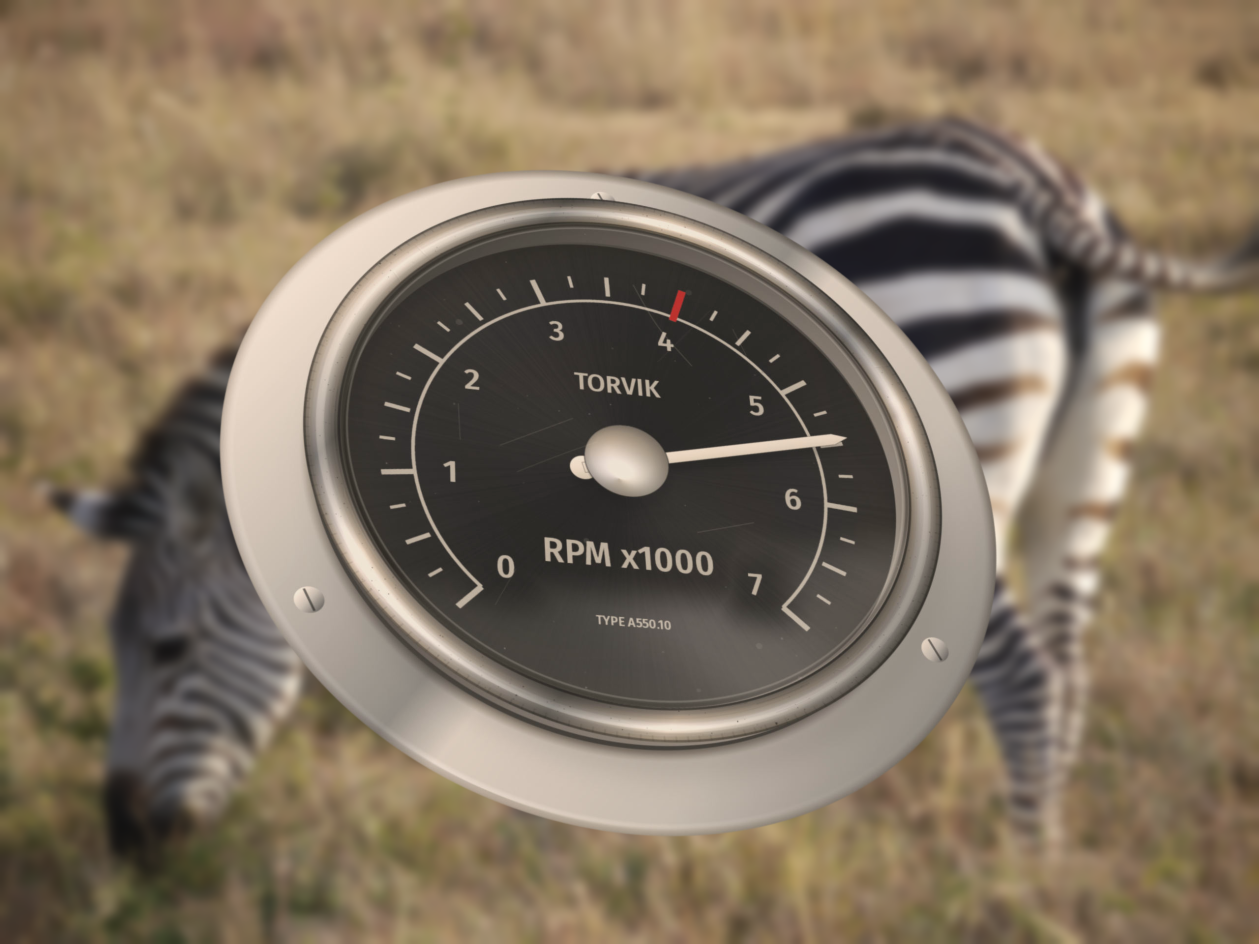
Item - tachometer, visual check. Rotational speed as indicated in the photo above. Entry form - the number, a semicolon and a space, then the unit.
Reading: 5500; rpm
